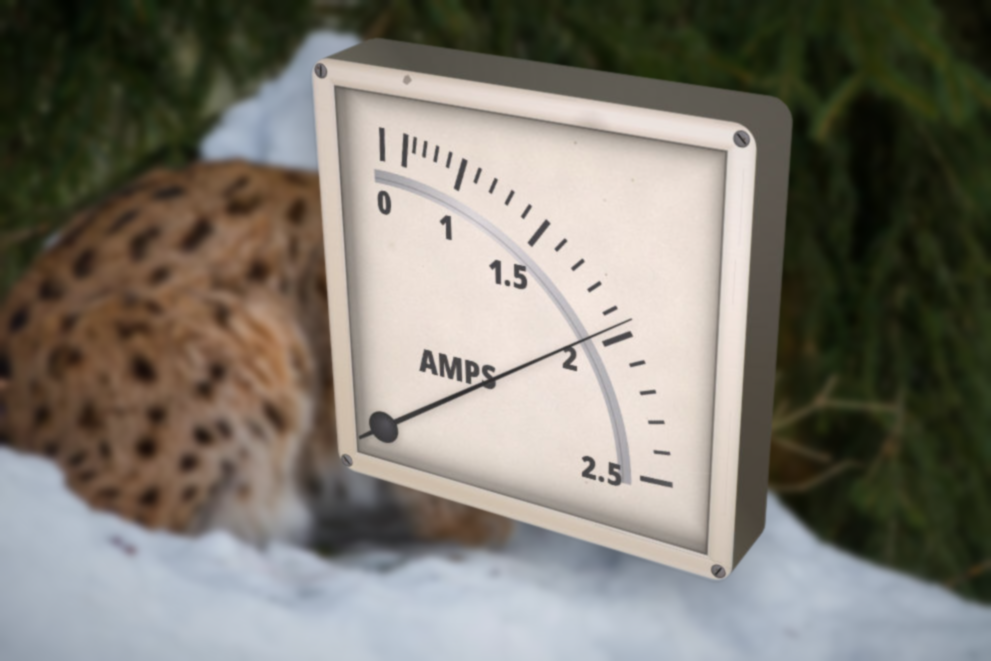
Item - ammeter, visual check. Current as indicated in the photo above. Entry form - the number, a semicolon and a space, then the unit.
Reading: 1.95; A
